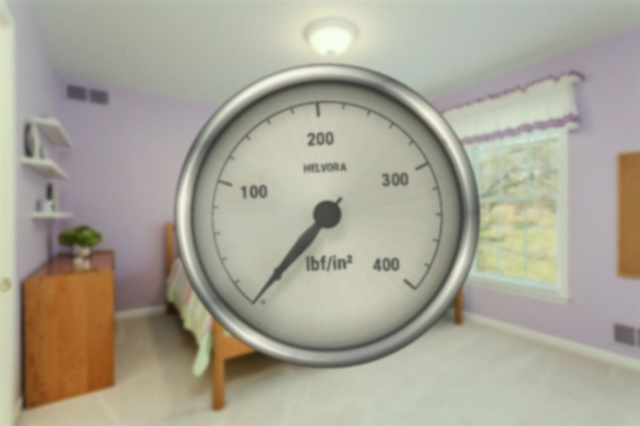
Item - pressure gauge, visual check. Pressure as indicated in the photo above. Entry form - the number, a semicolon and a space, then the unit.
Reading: 0; psi
